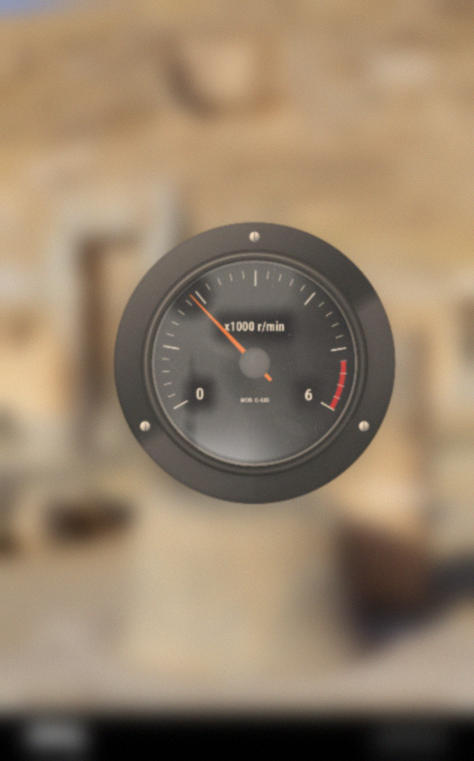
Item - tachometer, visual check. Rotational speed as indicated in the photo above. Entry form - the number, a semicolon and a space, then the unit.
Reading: 1900; rpm
